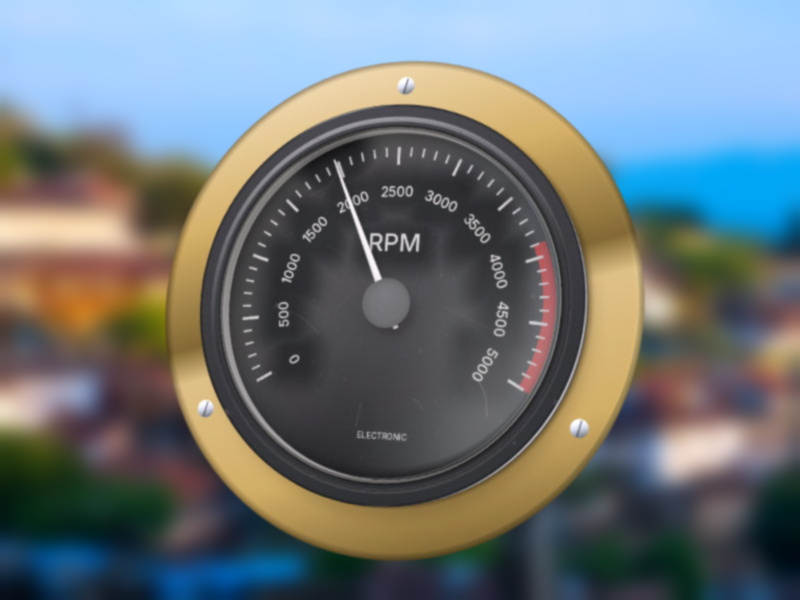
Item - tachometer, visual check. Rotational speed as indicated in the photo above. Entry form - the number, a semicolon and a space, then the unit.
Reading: 2000; rpm
